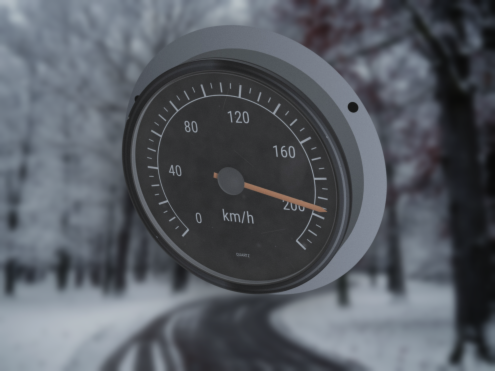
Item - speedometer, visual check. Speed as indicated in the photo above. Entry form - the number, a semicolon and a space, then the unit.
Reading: 195; km/h
